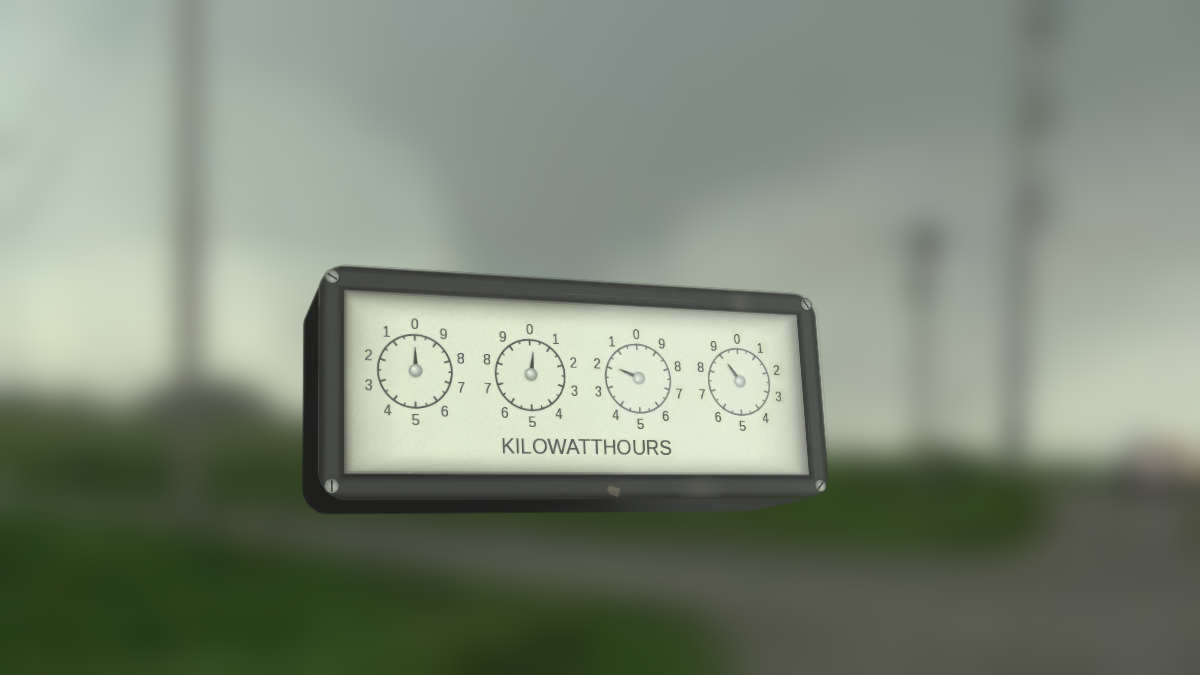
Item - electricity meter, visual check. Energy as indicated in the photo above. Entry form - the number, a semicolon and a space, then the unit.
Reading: 19; kWh
